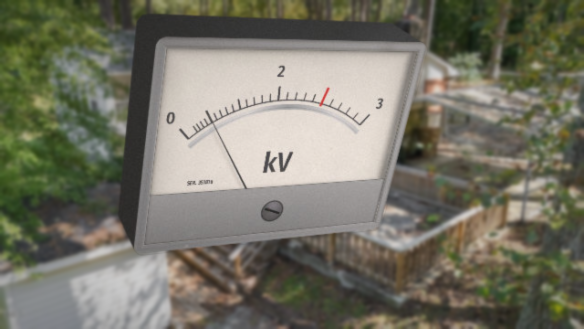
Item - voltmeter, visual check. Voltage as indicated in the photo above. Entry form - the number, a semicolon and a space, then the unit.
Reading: 1; kV
